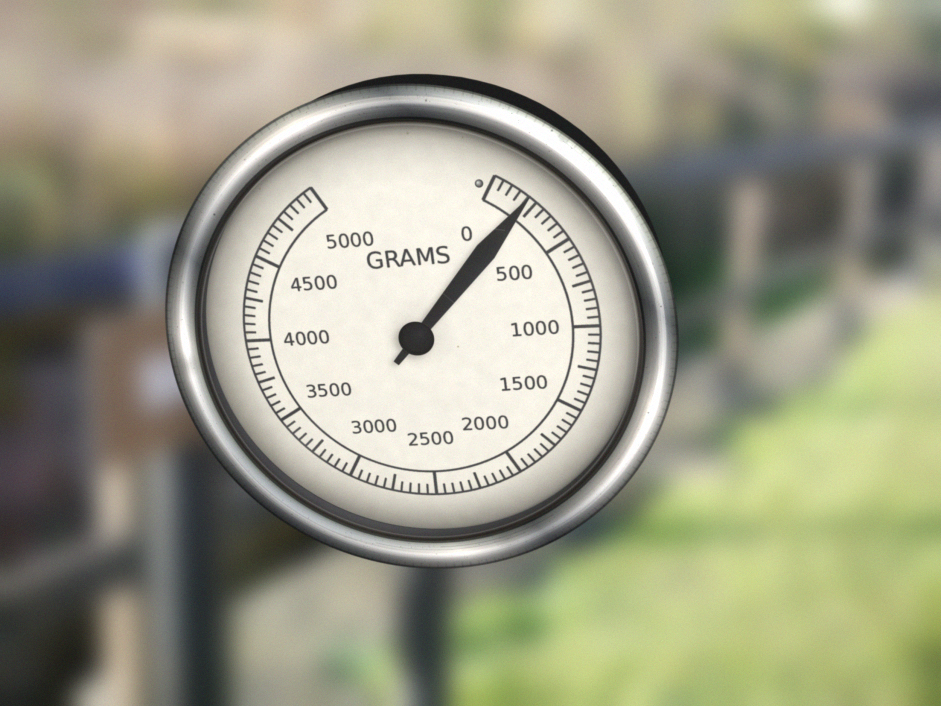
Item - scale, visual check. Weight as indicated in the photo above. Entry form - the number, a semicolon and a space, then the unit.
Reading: 200; g
